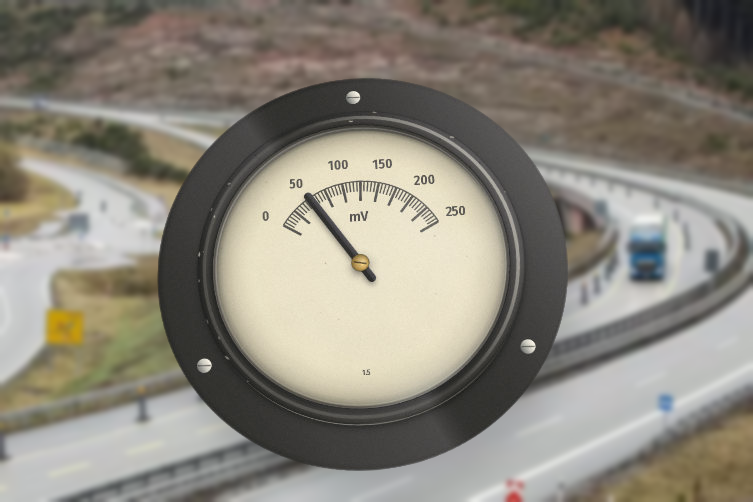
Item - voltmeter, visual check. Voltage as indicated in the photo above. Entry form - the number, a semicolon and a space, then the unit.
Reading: 50; mV
